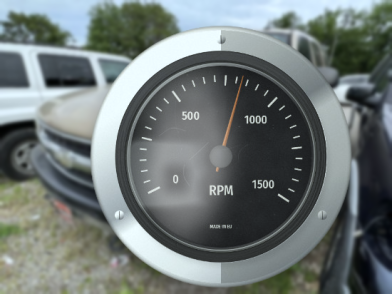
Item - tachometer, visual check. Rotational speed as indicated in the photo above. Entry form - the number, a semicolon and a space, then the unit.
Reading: 825; rpm
